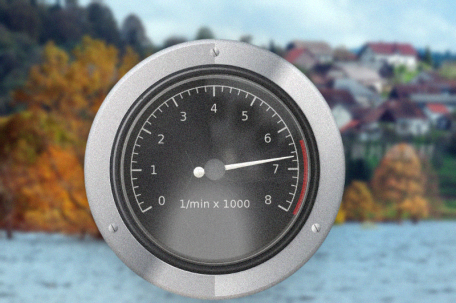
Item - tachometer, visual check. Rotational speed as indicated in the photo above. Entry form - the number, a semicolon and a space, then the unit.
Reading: 6700; rpm
